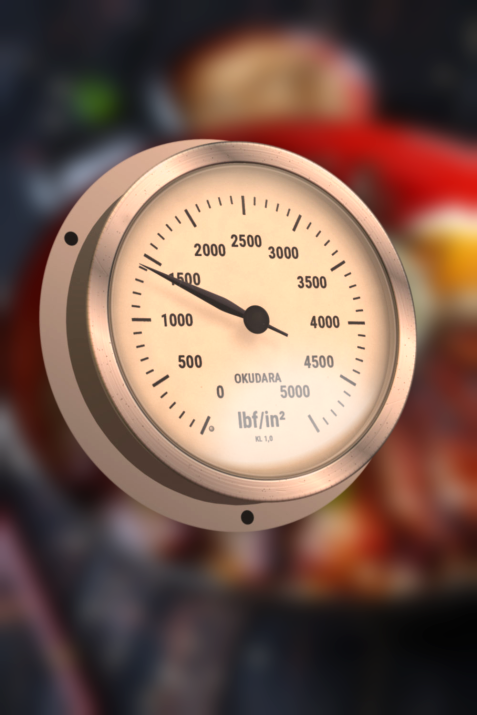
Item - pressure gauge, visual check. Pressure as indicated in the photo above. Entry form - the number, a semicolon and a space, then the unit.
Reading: 1400; psi
